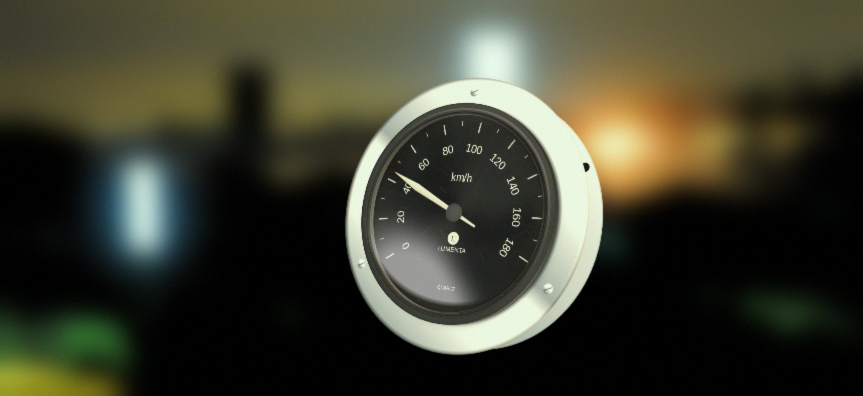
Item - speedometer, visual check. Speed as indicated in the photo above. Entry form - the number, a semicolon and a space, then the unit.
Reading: 45; km/h
